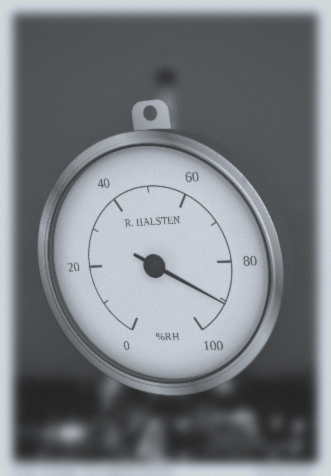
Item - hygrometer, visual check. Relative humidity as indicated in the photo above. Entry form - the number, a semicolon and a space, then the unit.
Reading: 90; %
